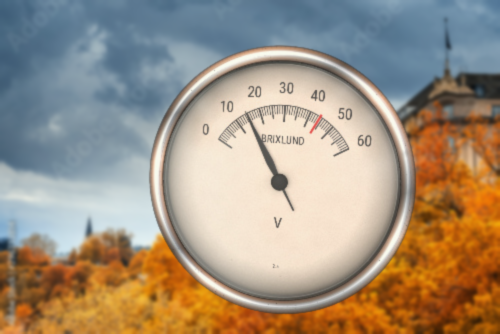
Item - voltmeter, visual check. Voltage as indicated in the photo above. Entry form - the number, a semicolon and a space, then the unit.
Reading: 15; V
